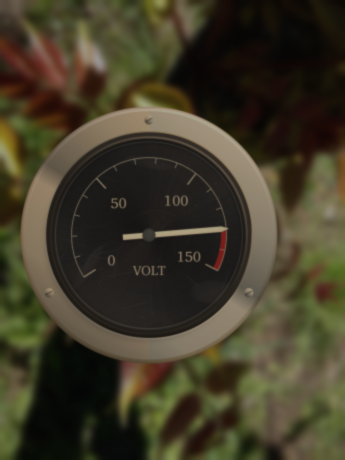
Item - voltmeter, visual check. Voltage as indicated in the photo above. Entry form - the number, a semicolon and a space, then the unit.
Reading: 130; V
